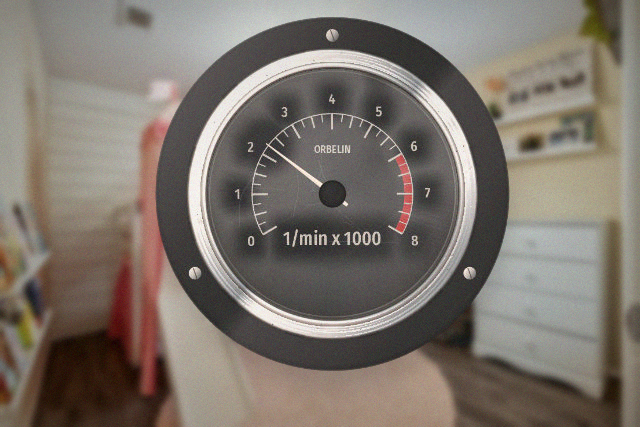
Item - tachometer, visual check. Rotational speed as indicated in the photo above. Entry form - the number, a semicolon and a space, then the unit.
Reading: 2250; rpm
